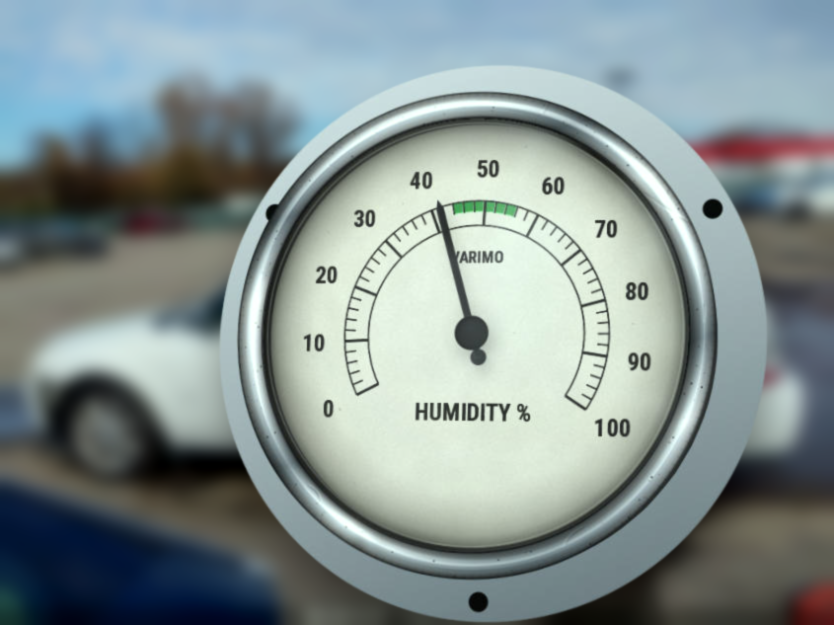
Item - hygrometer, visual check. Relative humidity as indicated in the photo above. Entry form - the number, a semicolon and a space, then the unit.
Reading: 42; %
